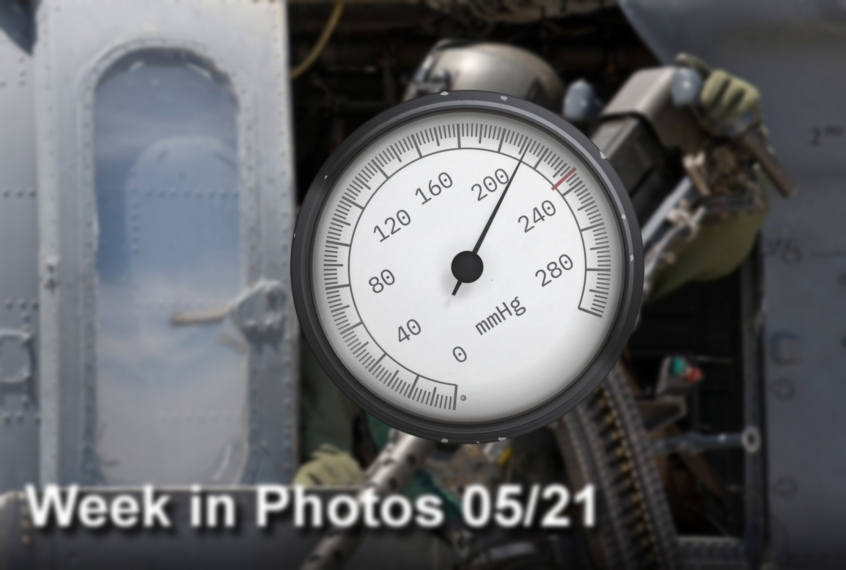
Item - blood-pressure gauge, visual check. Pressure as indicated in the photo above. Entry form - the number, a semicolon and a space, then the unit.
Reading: 212; mmHg
